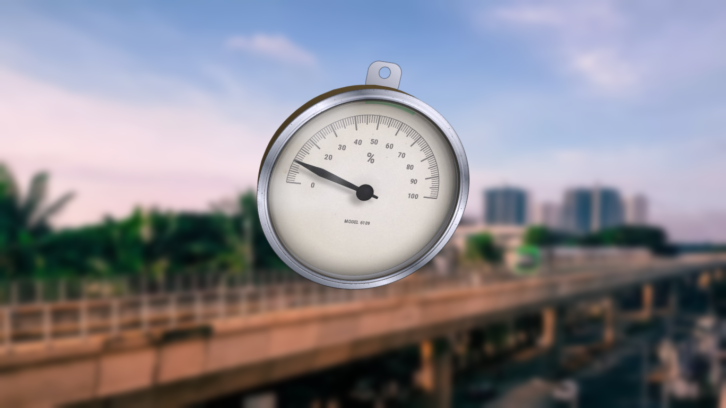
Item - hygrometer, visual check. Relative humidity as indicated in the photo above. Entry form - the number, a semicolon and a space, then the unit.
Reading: 10; %
